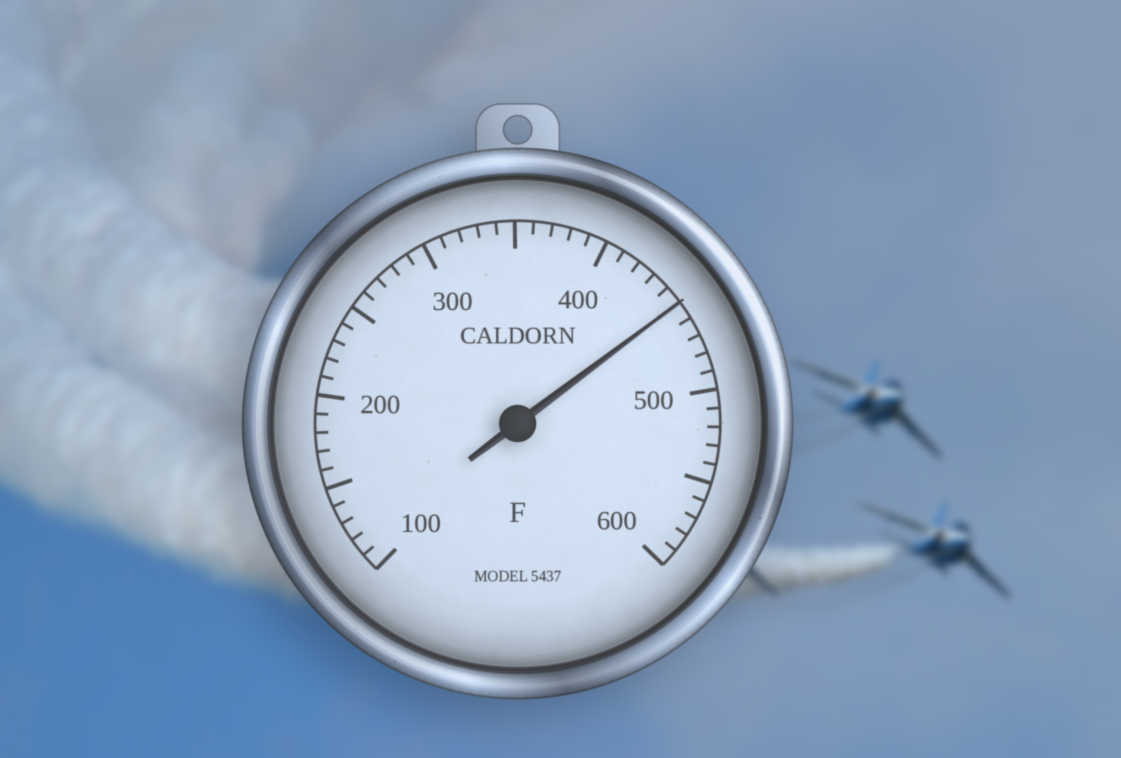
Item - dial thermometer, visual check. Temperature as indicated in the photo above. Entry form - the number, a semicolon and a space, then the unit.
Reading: 450; °F
